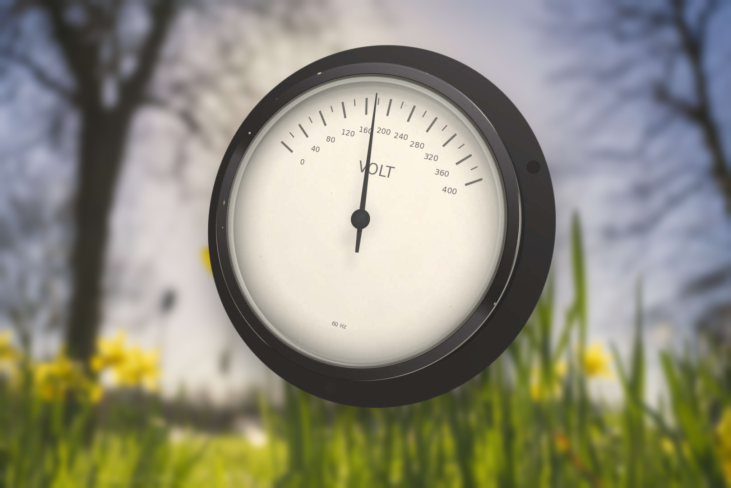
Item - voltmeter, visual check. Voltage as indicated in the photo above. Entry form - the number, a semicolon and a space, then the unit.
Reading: 180; V
